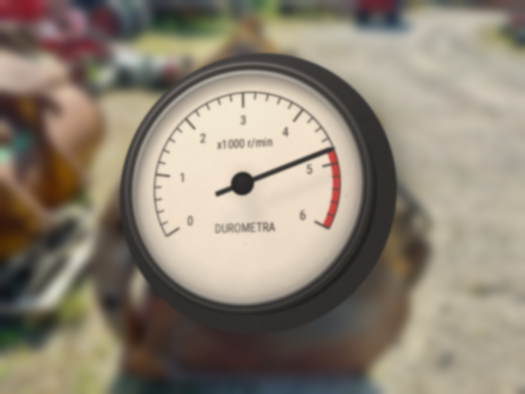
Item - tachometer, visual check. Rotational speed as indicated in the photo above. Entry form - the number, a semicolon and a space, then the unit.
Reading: 4800; rpm
